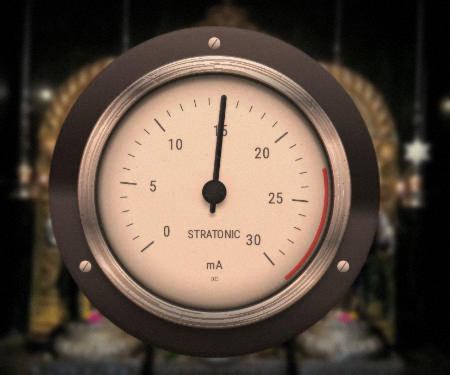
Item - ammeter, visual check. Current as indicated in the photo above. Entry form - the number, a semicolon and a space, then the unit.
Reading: 15; mA
